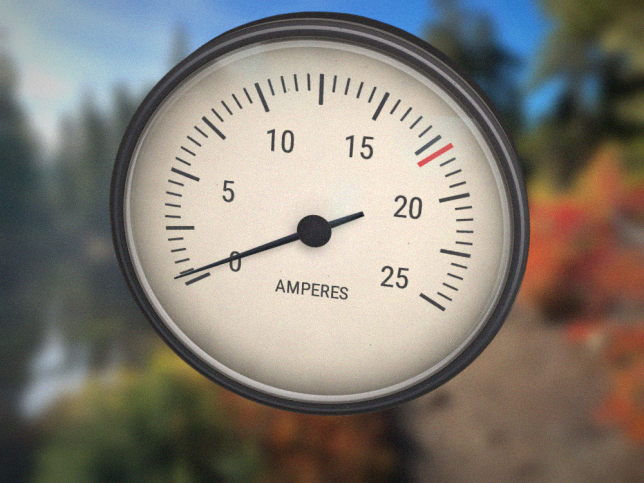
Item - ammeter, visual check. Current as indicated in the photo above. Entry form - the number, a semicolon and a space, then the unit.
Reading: 0.5; A
